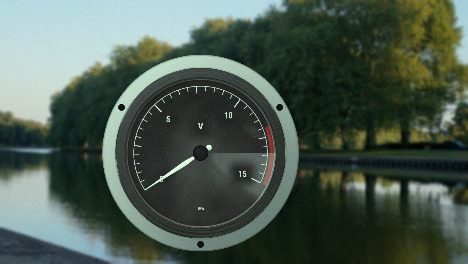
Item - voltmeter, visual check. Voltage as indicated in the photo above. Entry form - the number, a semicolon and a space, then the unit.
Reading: 0; V
